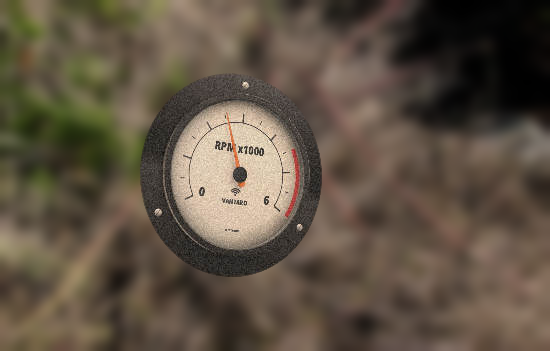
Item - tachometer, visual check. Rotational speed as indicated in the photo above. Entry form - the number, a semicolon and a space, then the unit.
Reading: 2500; rpm
